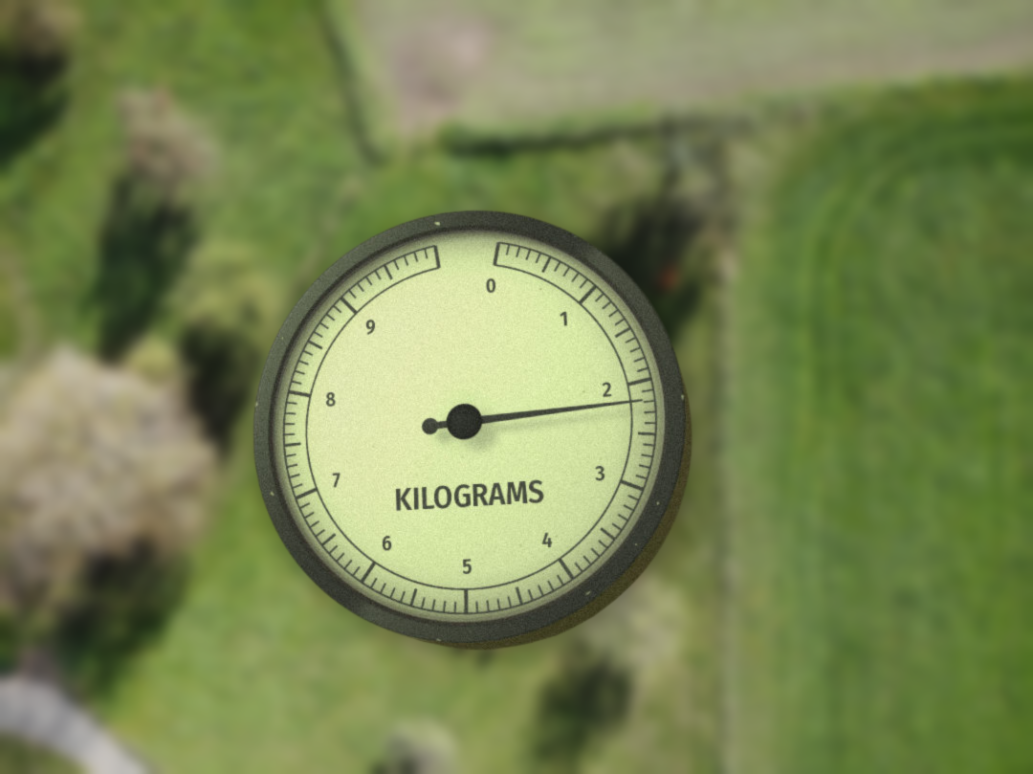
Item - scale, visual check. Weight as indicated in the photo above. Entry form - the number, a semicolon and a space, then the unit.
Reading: 2.2; kg
